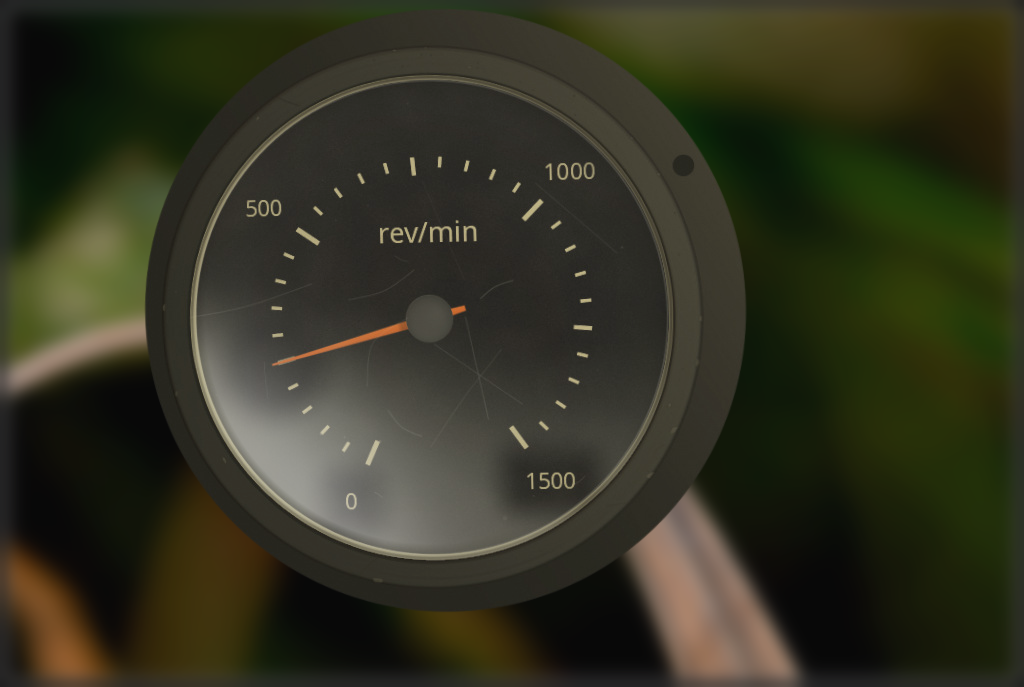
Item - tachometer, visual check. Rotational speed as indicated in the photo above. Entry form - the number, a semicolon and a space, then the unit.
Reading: 250; rpm
